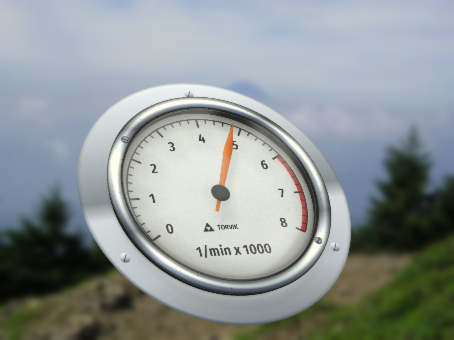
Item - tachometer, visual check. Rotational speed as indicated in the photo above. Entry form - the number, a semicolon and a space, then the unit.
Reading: 4800; rpm
